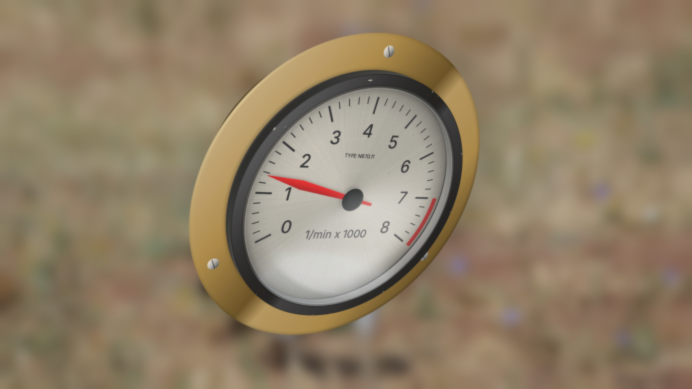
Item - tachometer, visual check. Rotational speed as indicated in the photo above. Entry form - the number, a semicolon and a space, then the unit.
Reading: 1400; rpm
